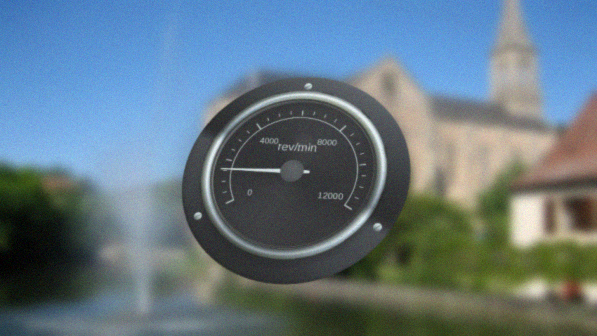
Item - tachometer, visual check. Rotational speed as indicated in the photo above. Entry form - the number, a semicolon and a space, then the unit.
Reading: 1500; rpm
